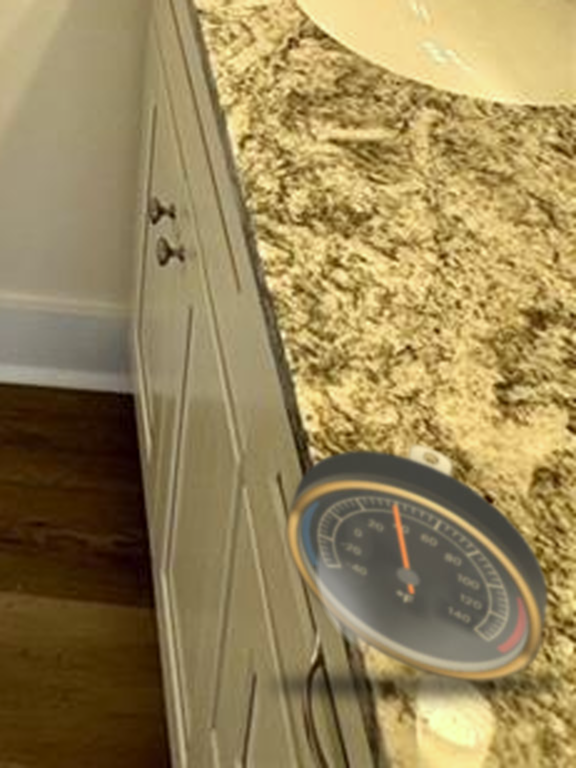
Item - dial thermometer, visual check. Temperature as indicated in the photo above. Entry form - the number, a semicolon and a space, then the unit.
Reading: 40; °F
